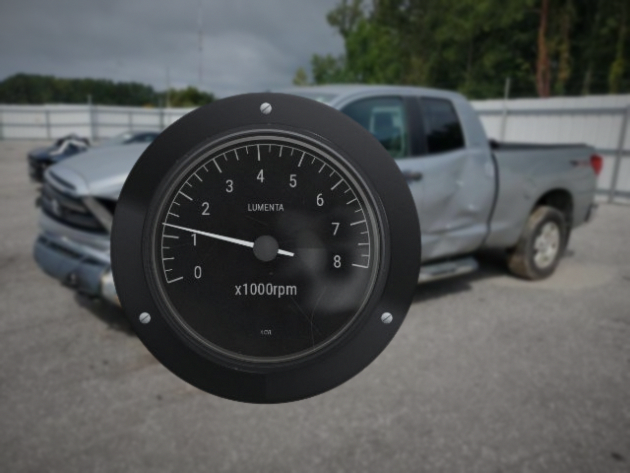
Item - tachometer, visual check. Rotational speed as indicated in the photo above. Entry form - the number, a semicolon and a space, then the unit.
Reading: 1250; rpm
